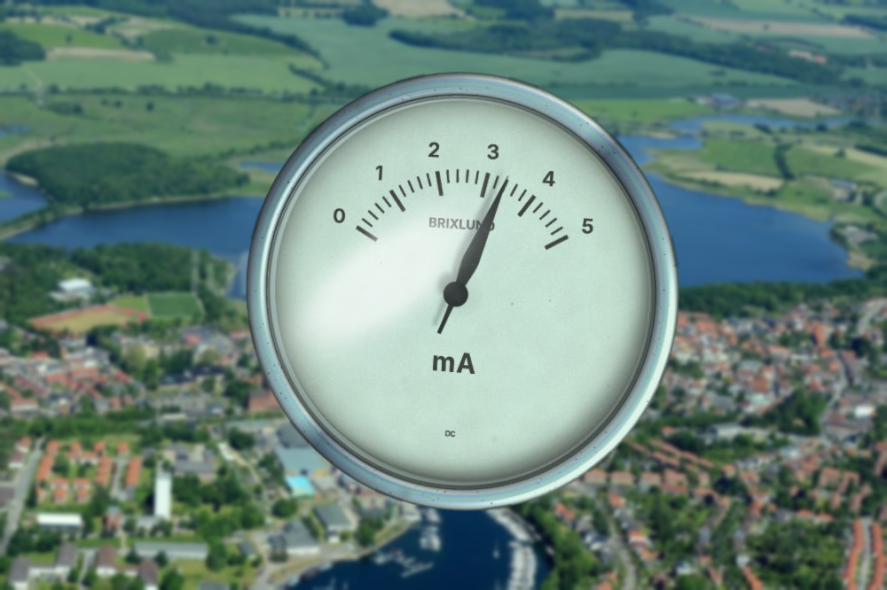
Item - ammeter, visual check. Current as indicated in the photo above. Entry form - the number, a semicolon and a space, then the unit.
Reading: 3.4; mA
